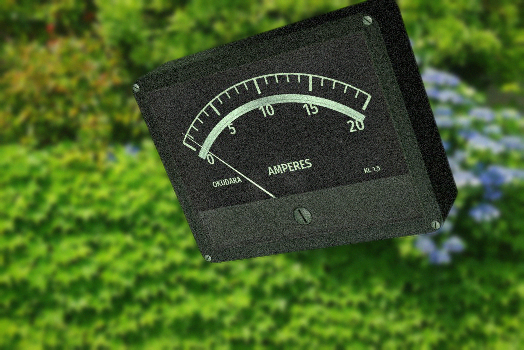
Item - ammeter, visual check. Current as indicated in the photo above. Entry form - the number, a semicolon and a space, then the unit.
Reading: 1; A
